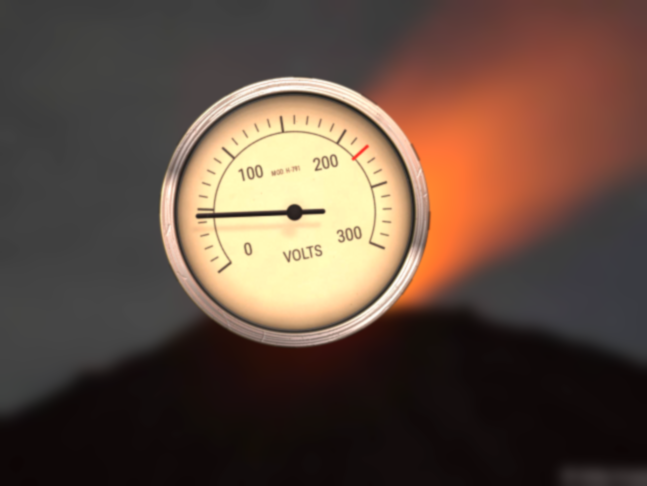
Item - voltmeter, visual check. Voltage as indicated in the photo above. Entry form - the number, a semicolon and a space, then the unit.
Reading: 45; V
